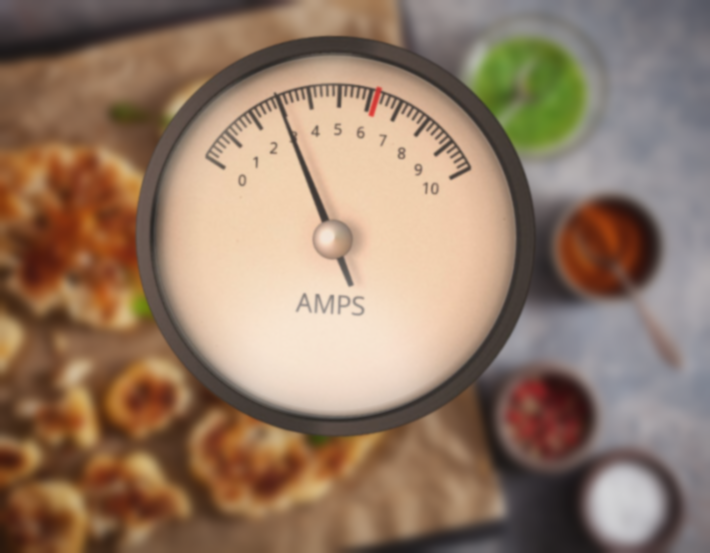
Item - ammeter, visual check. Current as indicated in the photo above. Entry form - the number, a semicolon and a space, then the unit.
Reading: 3; A
